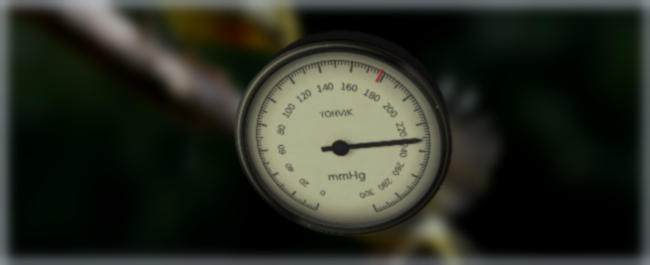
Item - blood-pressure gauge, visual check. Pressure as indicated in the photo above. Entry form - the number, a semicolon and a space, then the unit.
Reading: 230; mmHg
